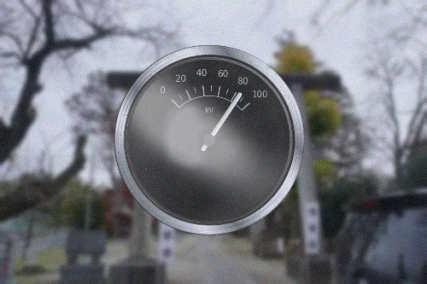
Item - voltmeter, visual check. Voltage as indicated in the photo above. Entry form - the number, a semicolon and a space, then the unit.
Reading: 85; kV
